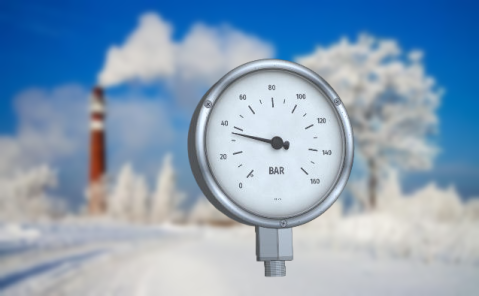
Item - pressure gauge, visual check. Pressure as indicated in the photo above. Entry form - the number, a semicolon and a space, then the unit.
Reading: 35; bar
